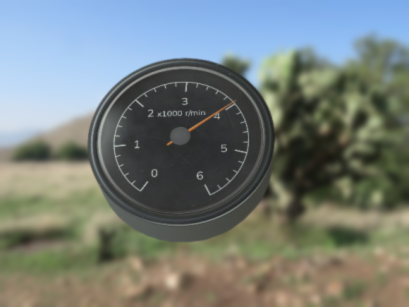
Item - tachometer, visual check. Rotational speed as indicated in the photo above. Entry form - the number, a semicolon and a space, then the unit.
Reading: 4000; rpm
